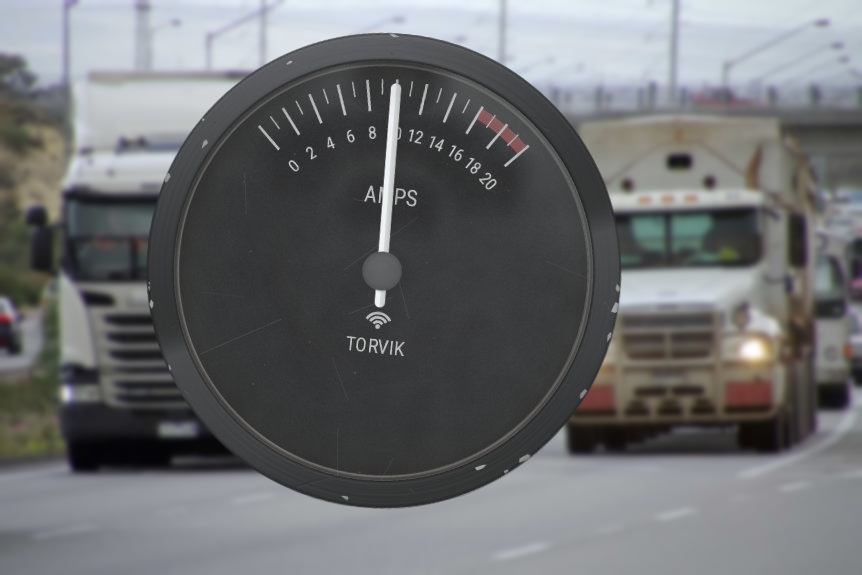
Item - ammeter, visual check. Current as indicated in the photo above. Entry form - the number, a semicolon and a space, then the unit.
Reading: 10; A
